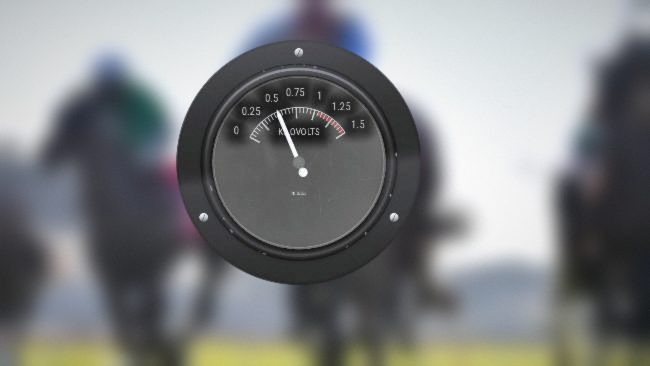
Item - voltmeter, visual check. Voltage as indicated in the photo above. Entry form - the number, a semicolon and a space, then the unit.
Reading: 0.5; kV
